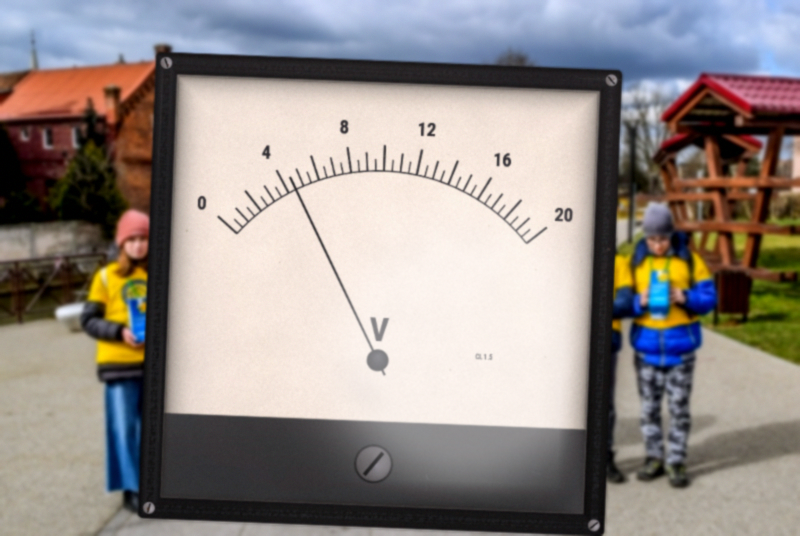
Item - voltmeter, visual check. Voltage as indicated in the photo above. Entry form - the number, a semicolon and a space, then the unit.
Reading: 4.5; V
